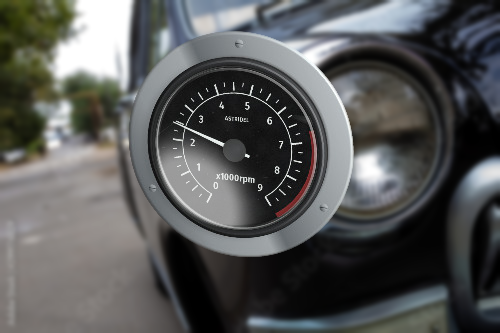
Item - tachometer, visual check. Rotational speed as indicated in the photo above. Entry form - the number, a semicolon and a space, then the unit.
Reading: 2500; rpm
